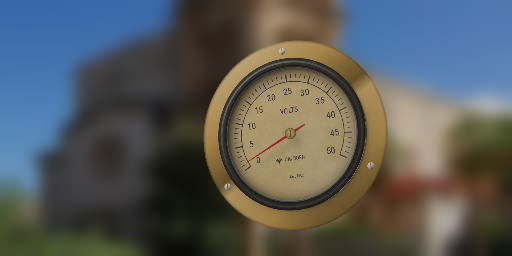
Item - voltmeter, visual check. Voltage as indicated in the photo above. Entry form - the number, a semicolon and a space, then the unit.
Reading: 1; V
